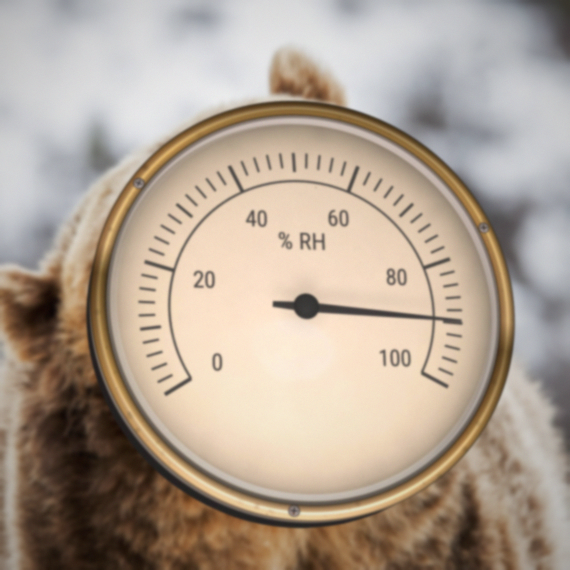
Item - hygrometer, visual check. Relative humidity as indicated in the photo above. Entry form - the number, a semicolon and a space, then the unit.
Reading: 90; %
